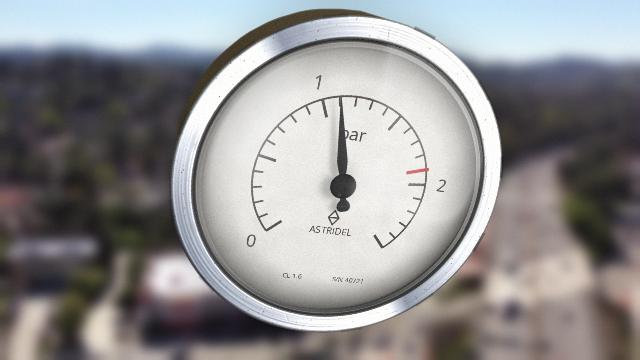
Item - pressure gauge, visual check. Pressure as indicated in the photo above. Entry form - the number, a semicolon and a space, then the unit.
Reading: 1.1; bar
